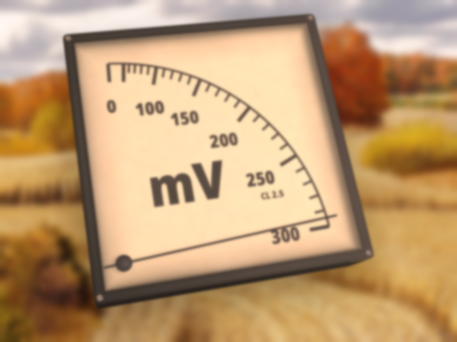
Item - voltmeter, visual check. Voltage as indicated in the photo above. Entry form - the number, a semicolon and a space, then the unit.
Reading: 295; mV
